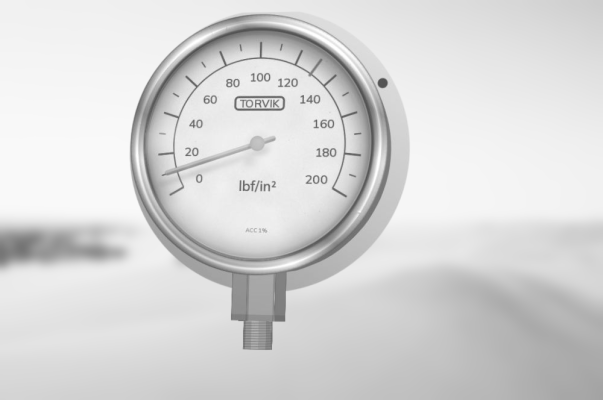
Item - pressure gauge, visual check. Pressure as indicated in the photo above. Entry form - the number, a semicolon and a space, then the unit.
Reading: 10; psi
